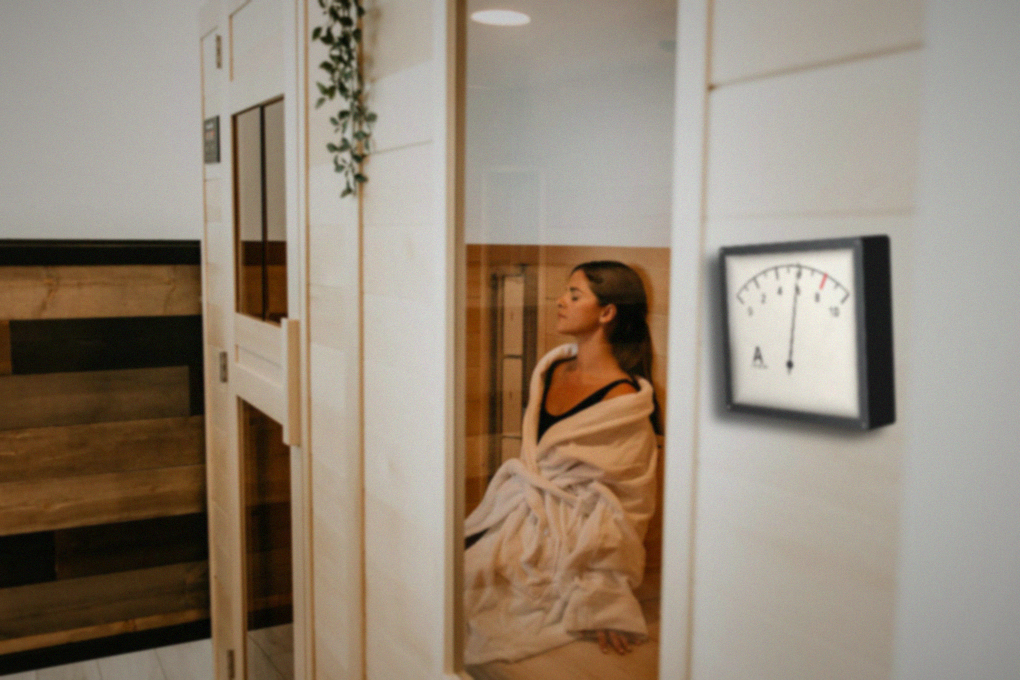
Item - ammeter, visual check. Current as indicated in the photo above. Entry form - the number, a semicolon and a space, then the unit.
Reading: 6; A
